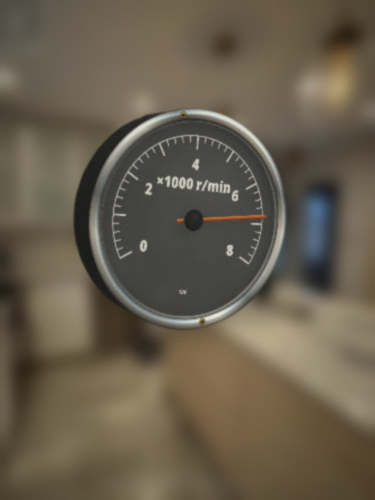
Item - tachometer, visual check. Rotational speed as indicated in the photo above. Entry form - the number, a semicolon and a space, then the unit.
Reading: 6800; rpm
